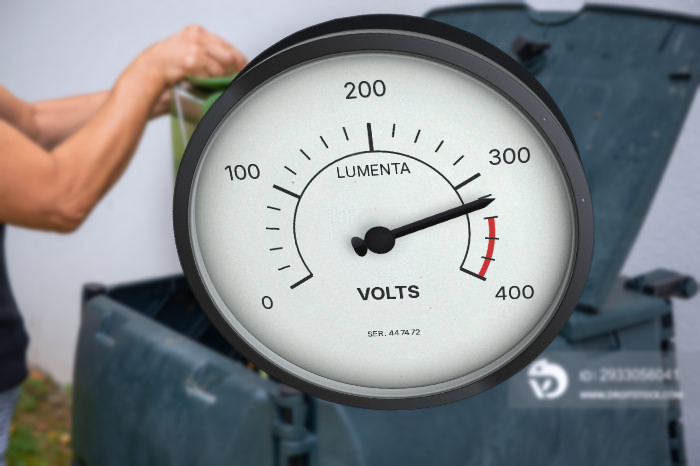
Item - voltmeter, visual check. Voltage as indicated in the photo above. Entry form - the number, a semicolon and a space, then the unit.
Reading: 320; V
